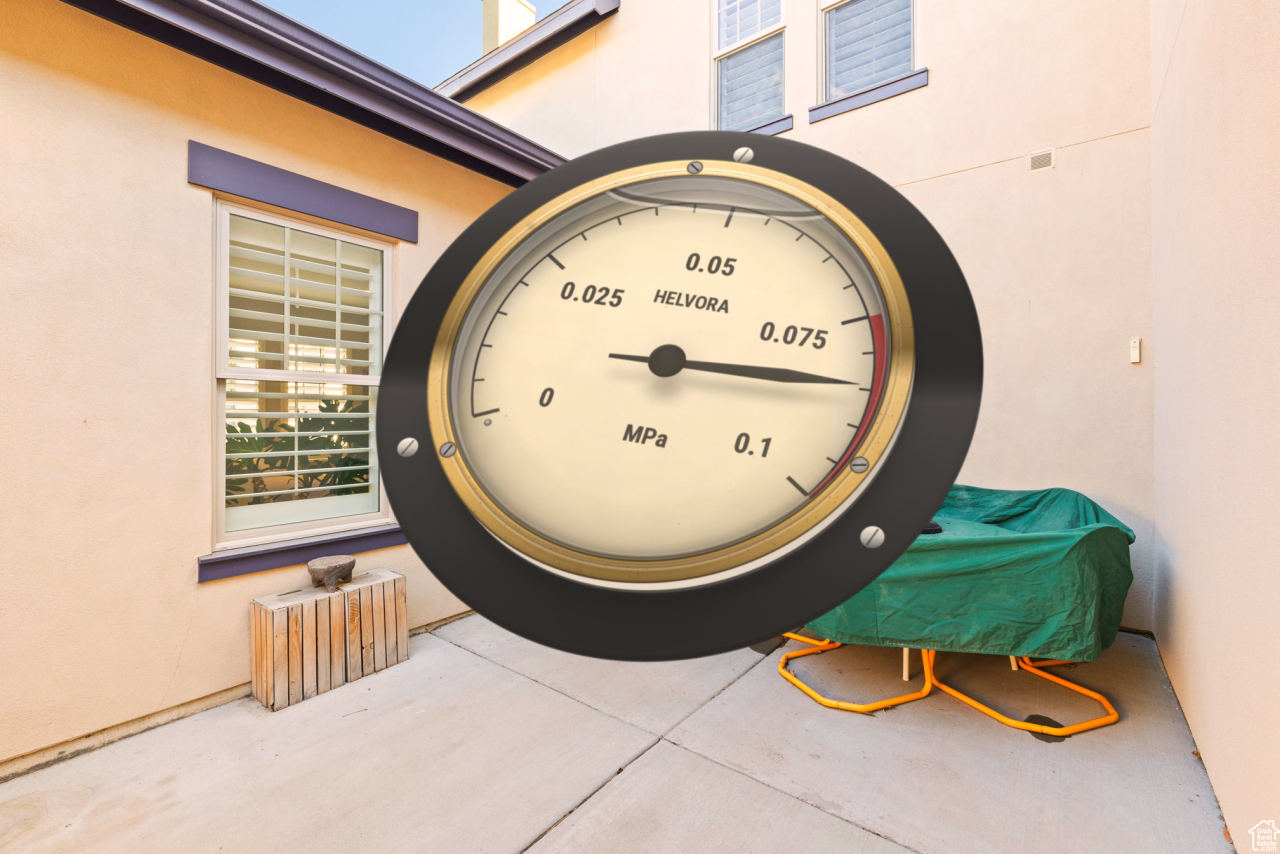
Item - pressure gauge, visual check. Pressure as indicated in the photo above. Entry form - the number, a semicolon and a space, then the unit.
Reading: 0.085; MPa
